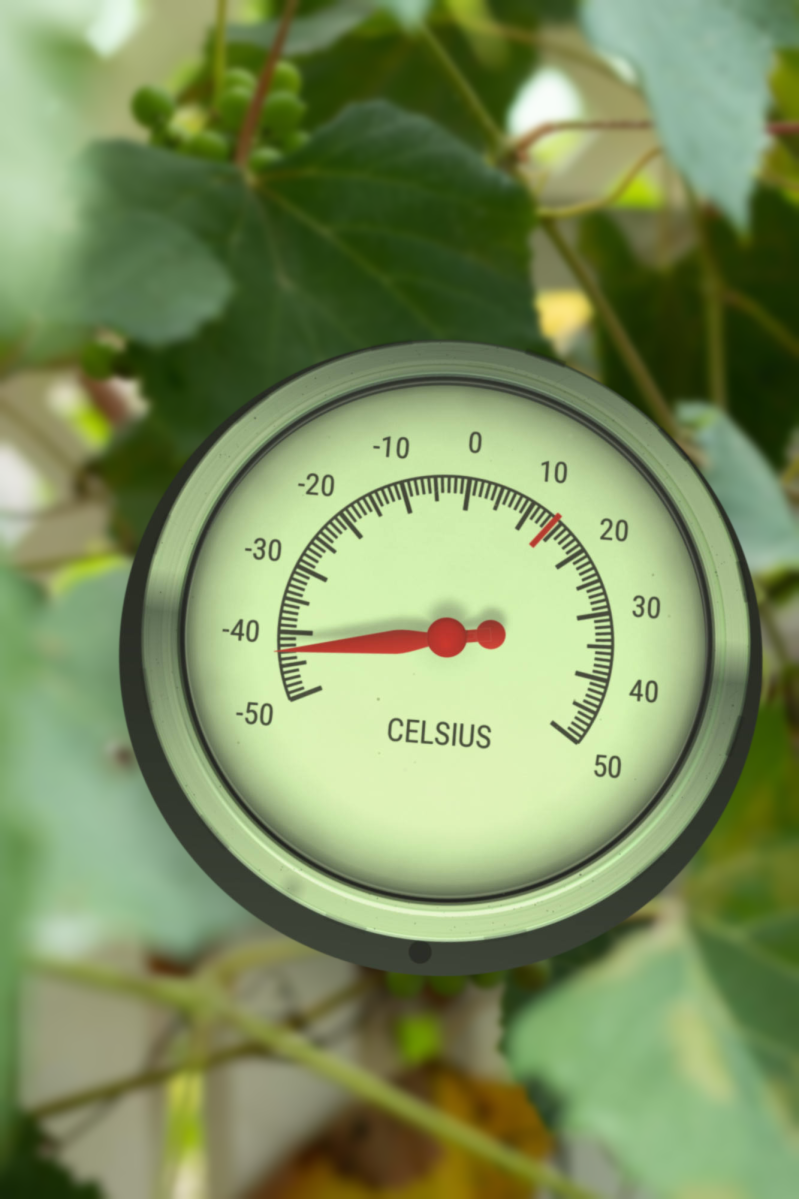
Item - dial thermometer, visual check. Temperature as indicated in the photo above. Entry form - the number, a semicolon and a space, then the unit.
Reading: -43; °C
